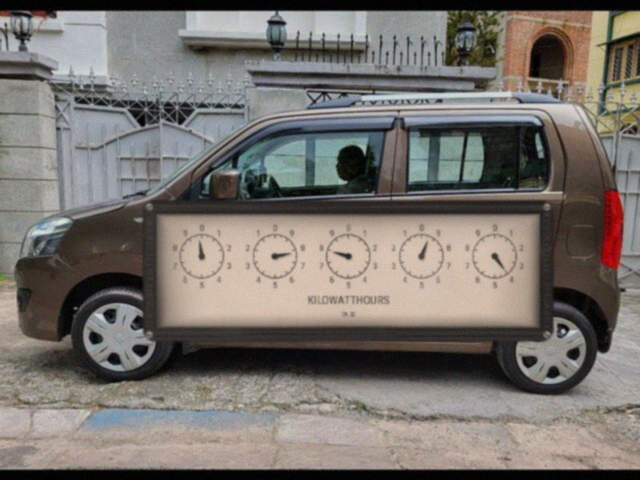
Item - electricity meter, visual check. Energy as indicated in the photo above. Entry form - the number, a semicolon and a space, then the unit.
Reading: 97794; kWh
